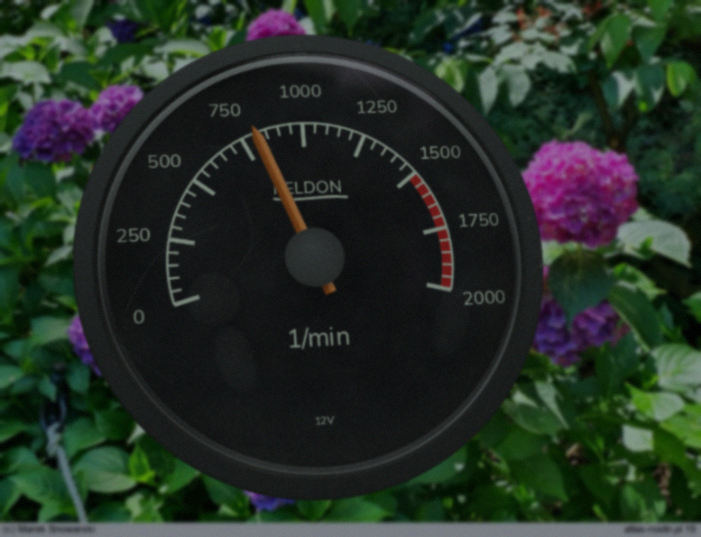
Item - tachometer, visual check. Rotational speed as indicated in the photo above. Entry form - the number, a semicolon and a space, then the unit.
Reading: 800; rpm
